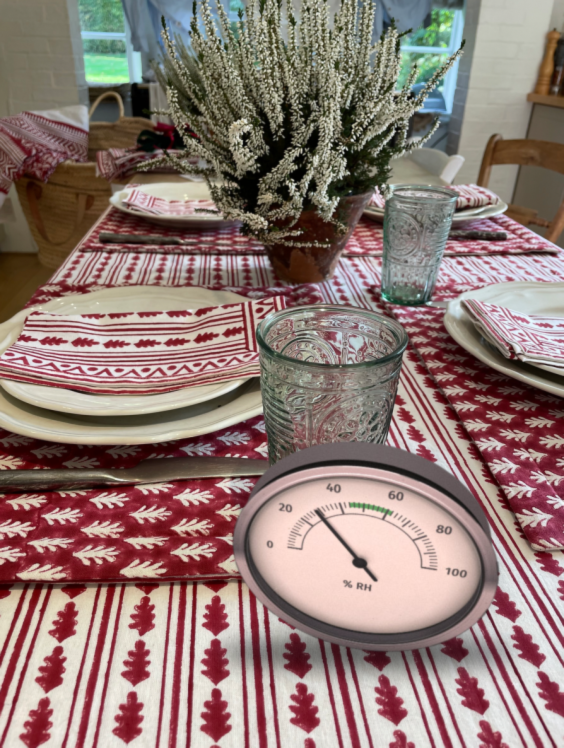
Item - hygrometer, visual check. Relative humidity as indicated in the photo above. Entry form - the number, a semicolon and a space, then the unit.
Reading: 30; %
